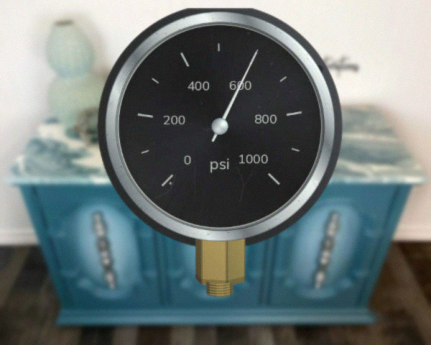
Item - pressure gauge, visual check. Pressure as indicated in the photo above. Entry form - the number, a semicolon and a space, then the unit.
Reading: 600; psi
